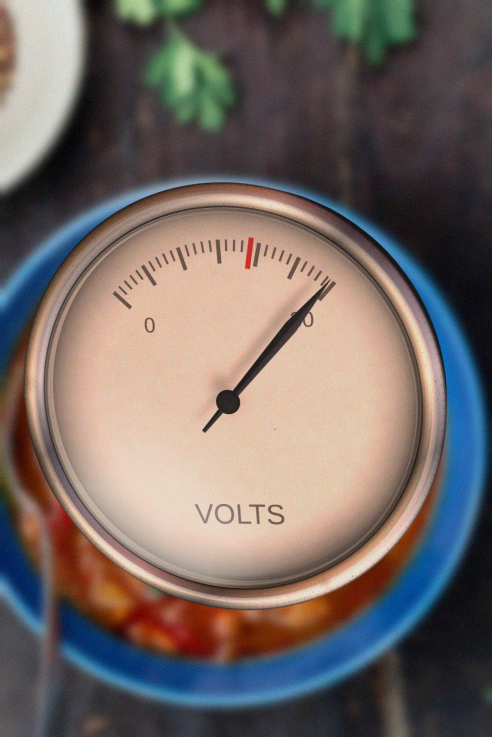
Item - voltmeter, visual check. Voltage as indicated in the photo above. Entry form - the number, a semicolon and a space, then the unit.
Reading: 29.5; V
